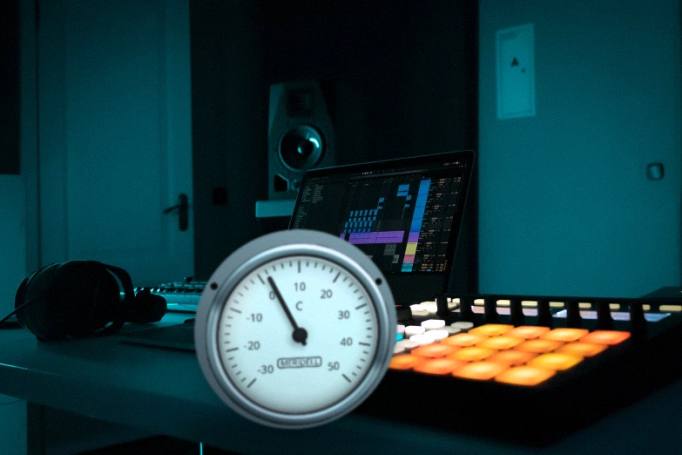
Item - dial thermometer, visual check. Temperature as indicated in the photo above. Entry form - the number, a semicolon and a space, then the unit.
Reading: 2; °C
